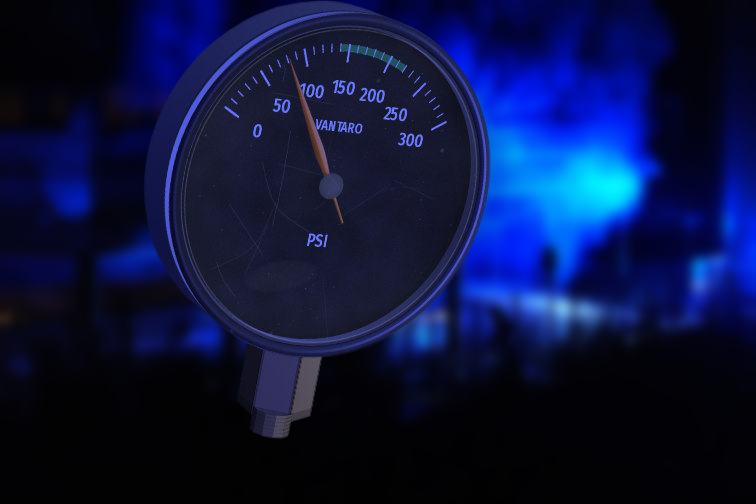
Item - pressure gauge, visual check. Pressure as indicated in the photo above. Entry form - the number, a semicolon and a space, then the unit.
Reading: 80; psi
